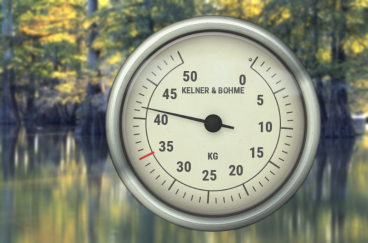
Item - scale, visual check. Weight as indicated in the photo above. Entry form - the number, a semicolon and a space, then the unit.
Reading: 41.5; kg
